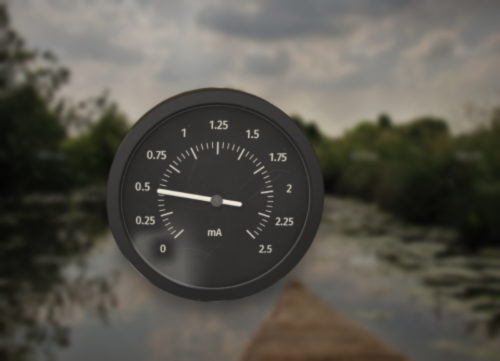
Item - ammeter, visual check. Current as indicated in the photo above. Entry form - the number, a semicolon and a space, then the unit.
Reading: 0.5; mA
